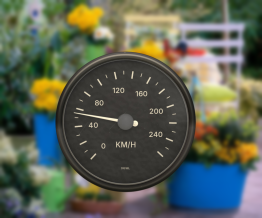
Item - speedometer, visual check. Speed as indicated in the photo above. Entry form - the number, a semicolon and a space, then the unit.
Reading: 55; km/h
